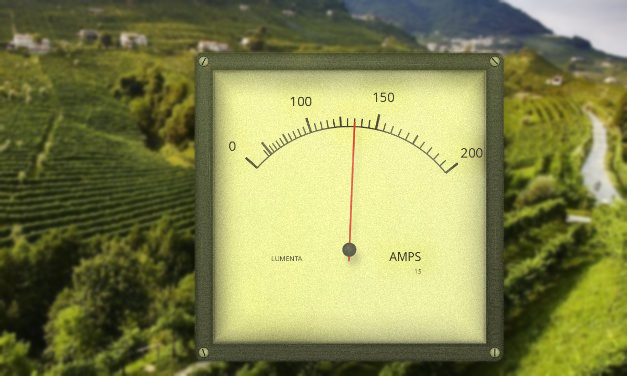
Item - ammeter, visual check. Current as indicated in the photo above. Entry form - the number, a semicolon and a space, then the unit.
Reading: 135; A
